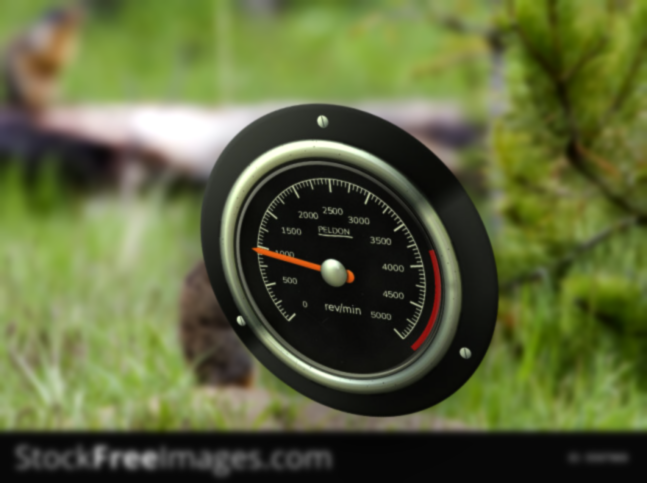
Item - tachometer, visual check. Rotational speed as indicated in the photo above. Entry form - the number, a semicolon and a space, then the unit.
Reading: 1000; rpm
